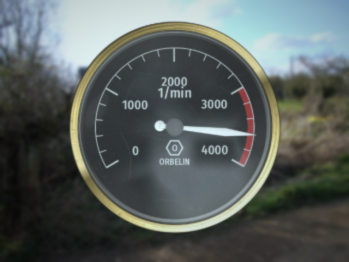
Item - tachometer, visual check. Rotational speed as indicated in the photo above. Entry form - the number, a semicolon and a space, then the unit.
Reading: 3600; rpm
